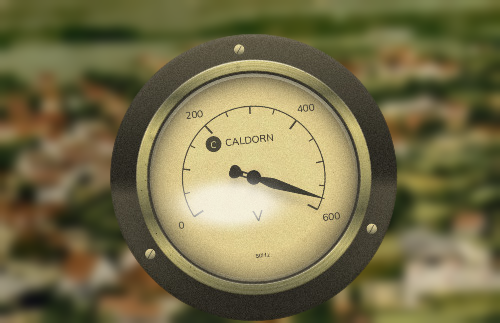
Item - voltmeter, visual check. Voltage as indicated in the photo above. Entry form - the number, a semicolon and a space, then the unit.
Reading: 575; V
